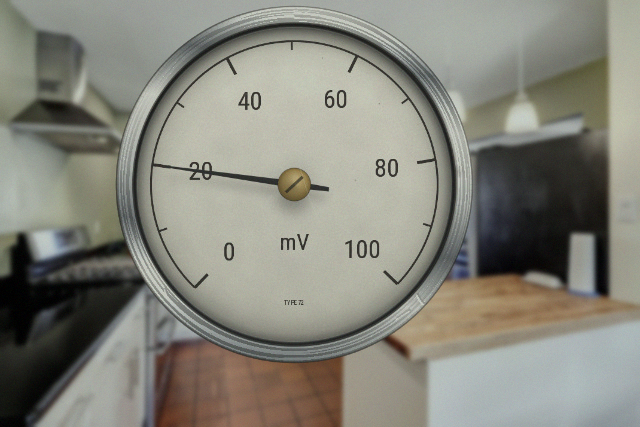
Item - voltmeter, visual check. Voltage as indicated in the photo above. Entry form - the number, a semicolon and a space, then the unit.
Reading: 20; mV
